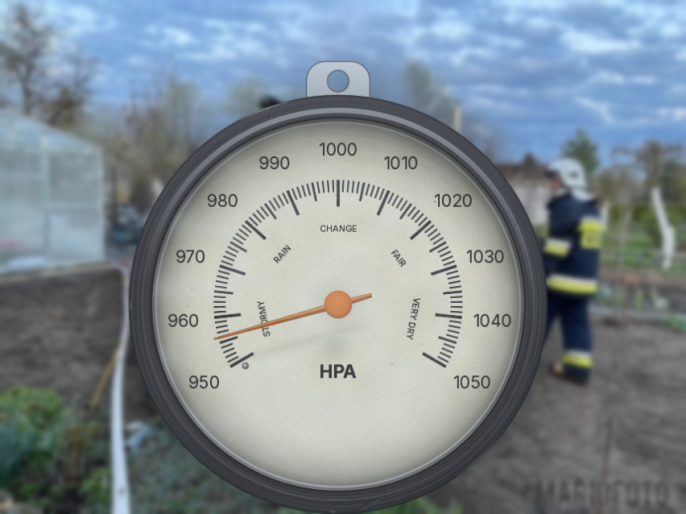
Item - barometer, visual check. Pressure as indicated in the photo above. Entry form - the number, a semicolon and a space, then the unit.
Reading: 956; hPa
